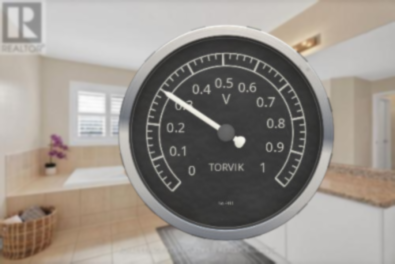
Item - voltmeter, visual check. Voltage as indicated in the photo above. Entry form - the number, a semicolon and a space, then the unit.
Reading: 0.3; V
